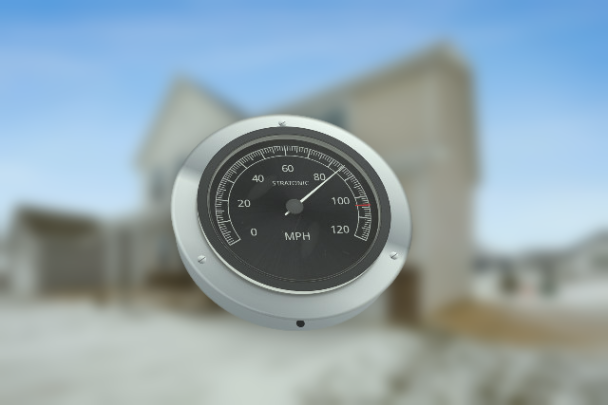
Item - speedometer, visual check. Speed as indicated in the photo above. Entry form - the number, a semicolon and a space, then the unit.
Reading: 85; mph
